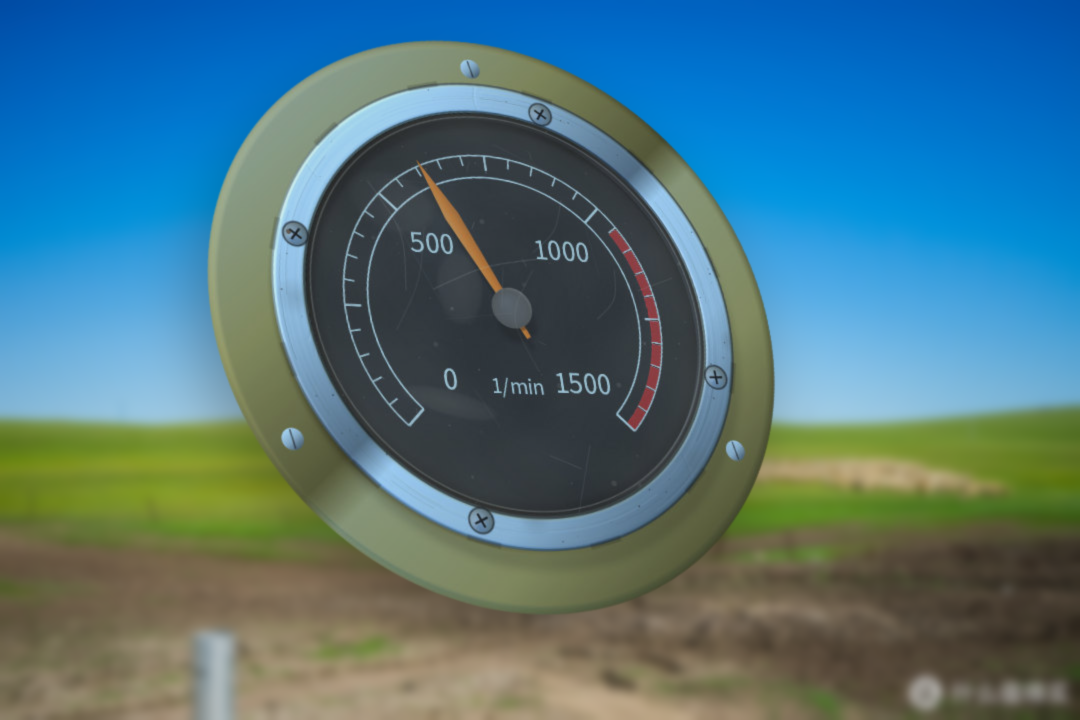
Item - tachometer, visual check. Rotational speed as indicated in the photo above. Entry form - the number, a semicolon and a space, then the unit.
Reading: 600; rpm
